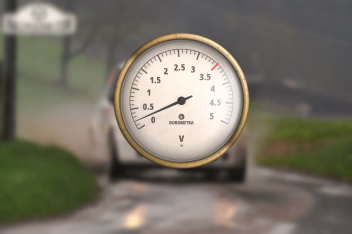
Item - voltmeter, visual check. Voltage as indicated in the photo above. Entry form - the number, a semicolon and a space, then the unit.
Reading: 0.2; V
